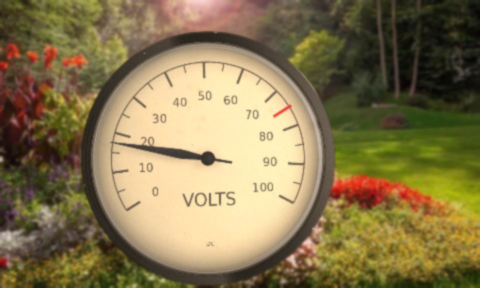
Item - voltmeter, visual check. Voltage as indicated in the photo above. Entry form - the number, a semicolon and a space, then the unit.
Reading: 17.5; V
